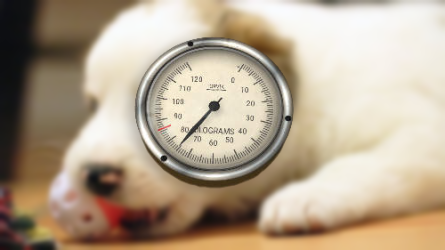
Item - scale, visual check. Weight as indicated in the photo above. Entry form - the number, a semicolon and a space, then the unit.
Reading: 75; kg
